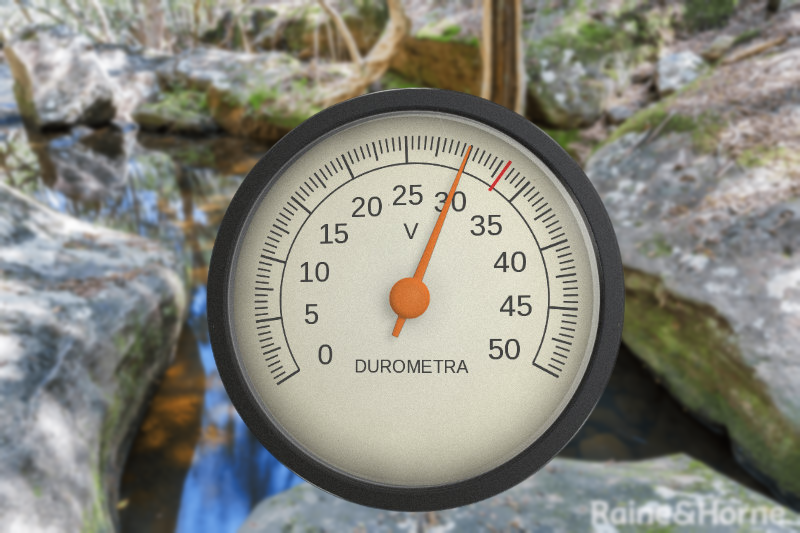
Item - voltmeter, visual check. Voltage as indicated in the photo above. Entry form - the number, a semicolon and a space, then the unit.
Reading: 30; V
